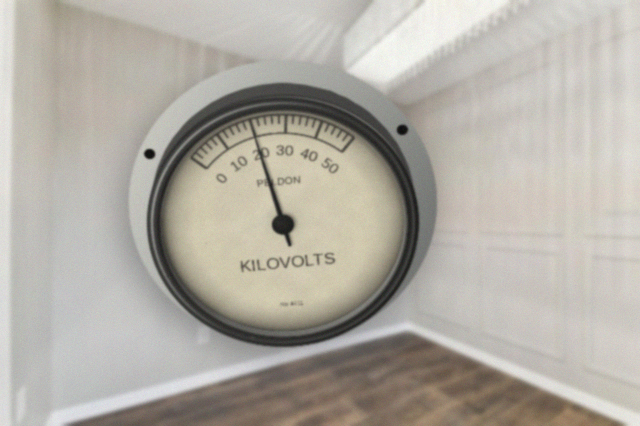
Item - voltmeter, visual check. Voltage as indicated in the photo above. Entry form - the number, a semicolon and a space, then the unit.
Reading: 20; kV
